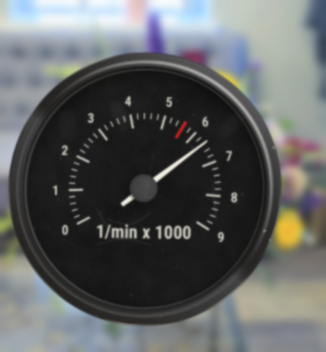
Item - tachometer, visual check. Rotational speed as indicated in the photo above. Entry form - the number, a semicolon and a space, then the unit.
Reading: 6400; rpm
